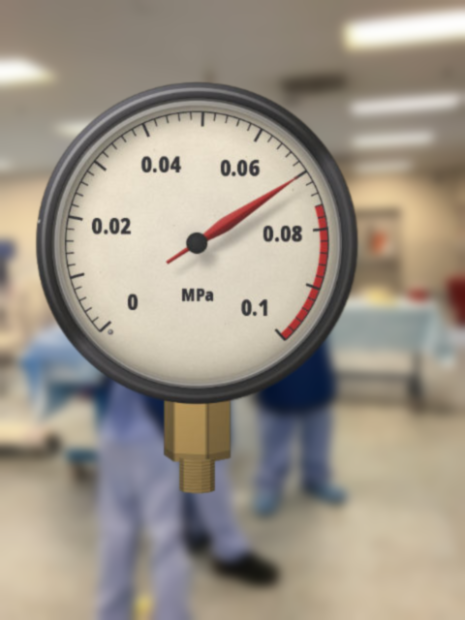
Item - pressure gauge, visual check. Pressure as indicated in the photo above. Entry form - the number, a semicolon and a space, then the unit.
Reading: 0.07; MPa
